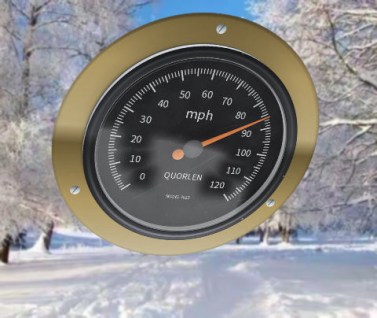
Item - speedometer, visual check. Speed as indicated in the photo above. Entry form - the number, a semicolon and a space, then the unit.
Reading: 85; mph
